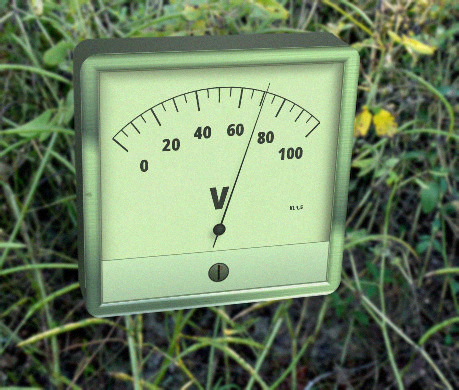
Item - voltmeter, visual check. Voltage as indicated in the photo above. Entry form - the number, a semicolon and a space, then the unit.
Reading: 70; V
